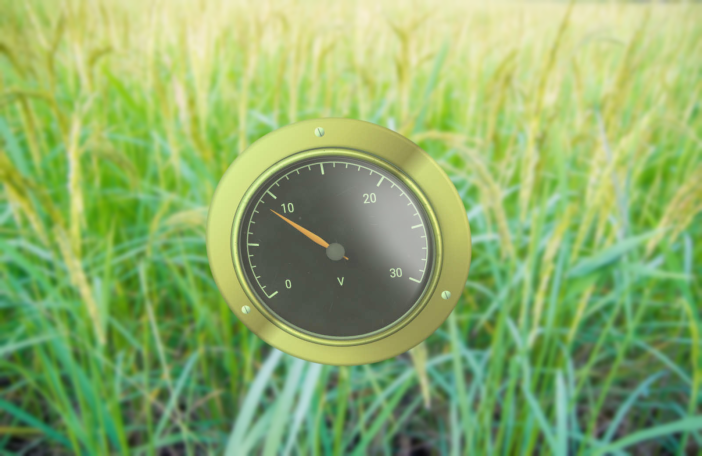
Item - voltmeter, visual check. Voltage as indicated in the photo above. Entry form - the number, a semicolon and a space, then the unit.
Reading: 9; V
